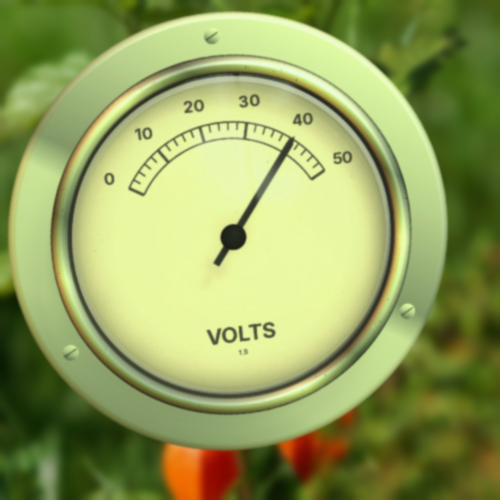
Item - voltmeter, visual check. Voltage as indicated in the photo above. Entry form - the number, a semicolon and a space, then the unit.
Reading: 40; V
